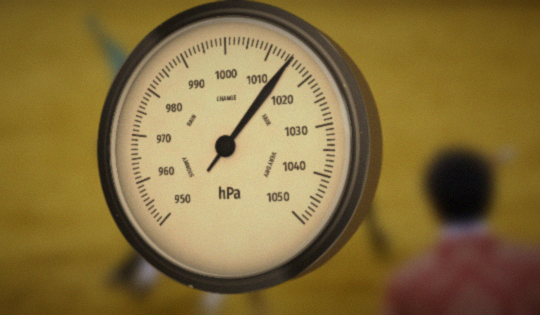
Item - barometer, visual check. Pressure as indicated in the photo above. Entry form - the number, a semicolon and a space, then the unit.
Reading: 1015; hPa
